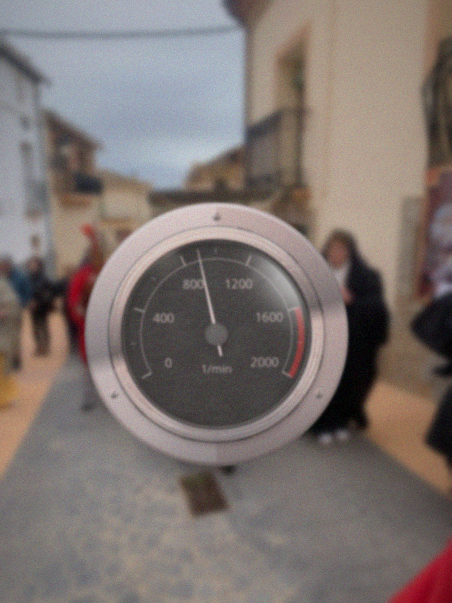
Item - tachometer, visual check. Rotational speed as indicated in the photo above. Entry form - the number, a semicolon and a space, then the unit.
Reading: 900; rpm
